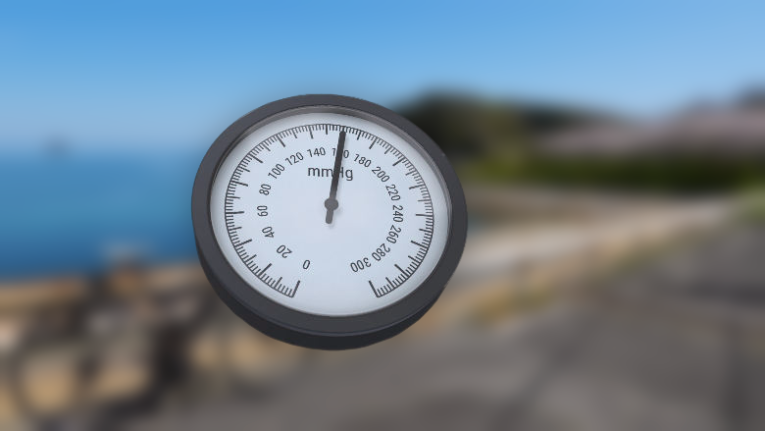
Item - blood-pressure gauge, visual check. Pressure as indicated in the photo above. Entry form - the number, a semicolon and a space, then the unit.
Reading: 160; mmHg
